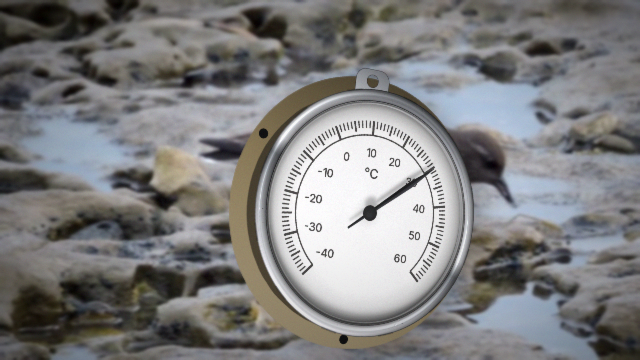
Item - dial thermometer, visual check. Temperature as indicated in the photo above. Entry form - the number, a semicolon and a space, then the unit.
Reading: 30; °C
